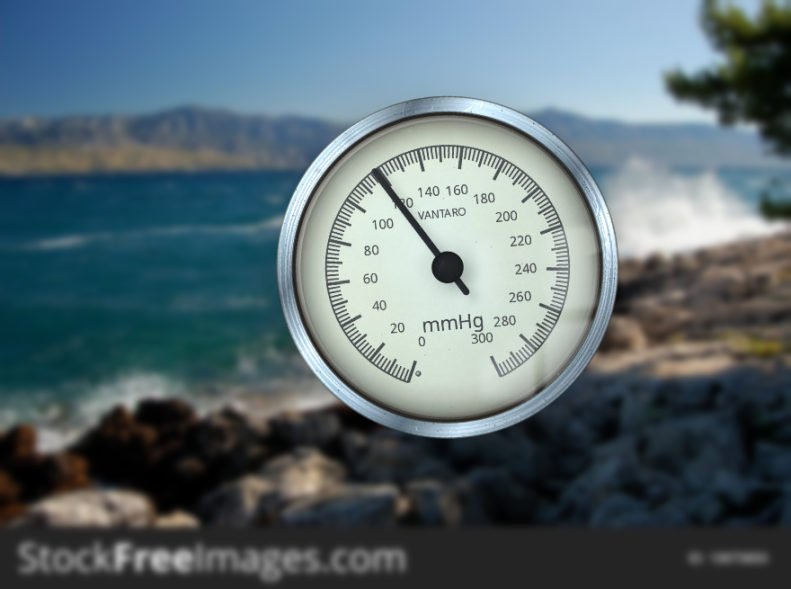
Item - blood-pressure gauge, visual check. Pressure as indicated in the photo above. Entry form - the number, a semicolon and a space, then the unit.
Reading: 118; mmHg
